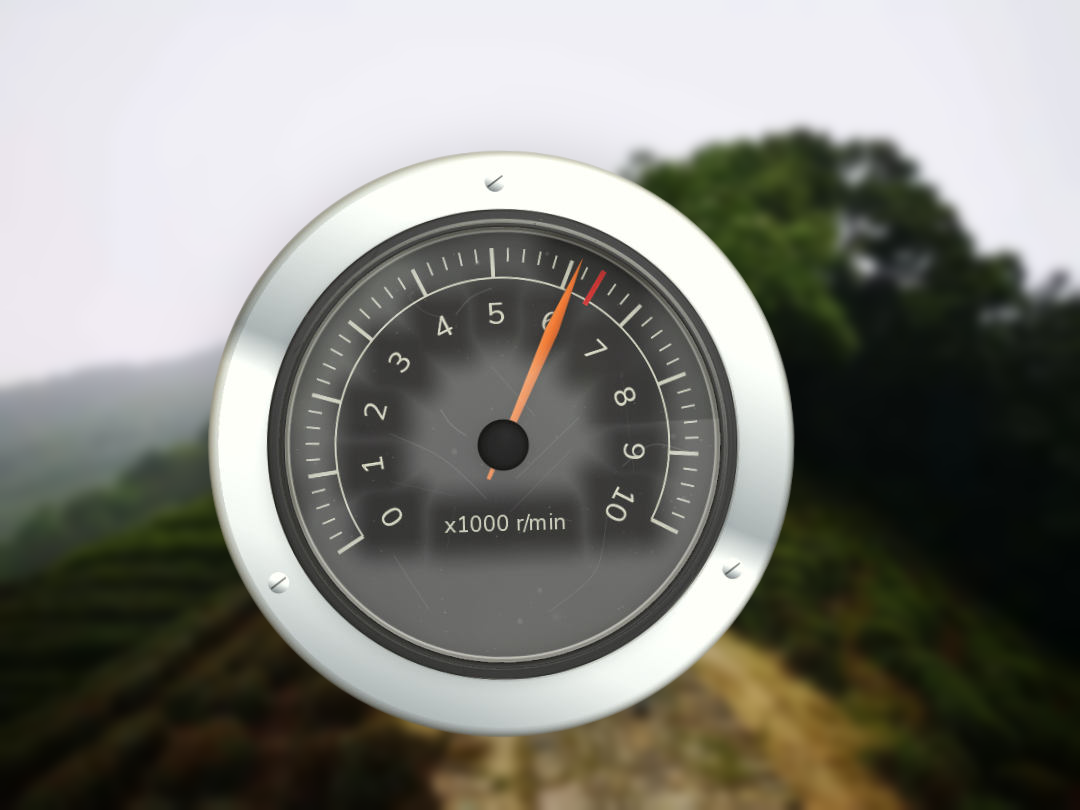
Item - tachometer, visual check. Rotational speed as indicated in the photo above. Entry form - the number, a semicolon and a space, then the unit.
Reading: 6100; rpm
